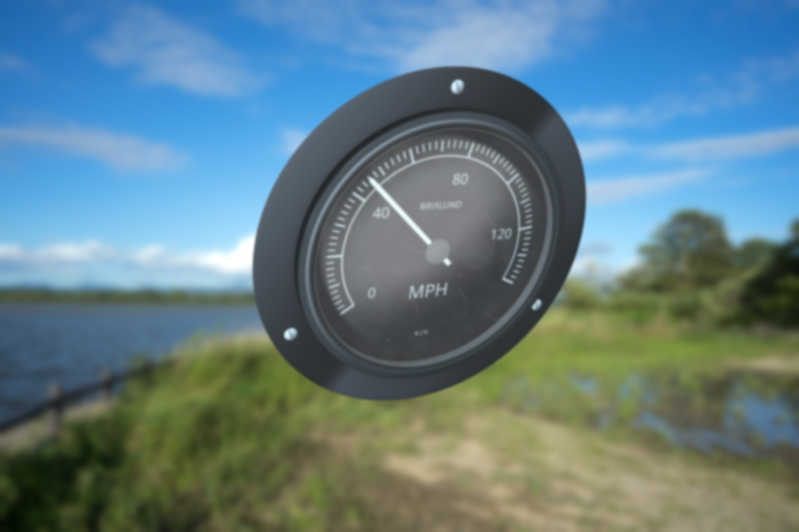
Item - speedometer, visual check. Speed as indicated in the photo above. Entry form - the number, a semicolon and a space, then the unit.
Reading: 46; mph
